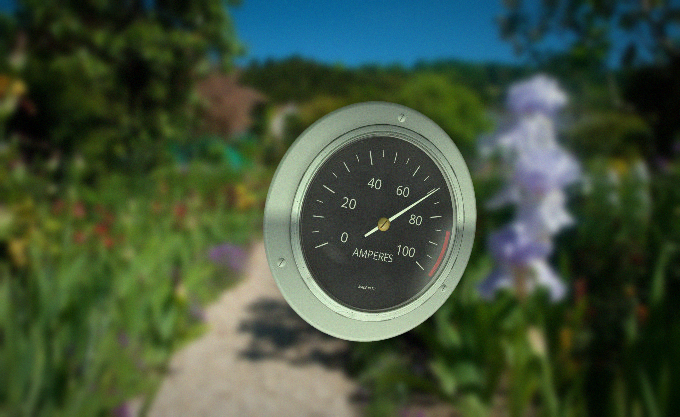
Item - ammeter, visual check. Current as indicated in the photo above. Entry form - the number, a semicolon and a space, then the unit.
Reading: 70; A
